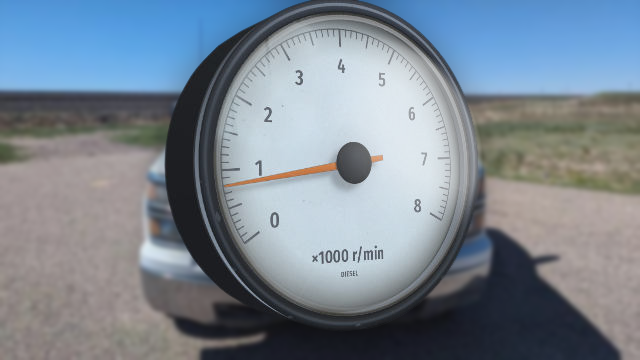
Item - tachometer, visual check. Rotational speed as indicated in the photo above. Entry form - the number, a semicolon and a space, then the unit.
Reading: 800; rpm
